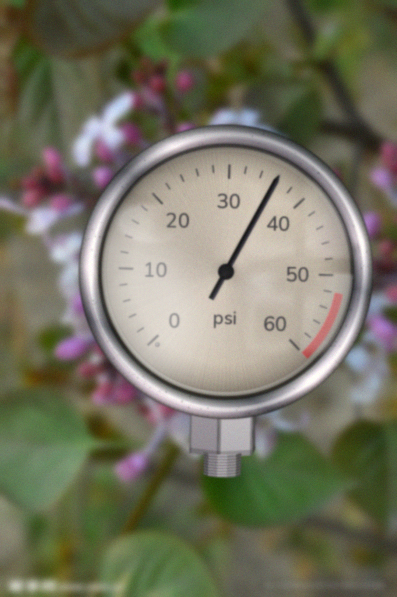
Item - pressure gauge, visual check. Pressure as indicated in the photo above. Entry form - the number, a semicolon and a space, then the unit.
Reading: 36; psi
